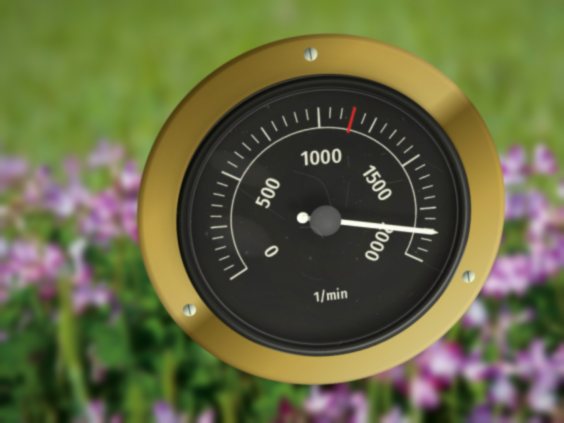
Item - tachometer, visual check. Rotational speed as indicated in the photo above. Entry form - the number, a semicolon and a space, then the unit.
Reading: 1850; rpm
